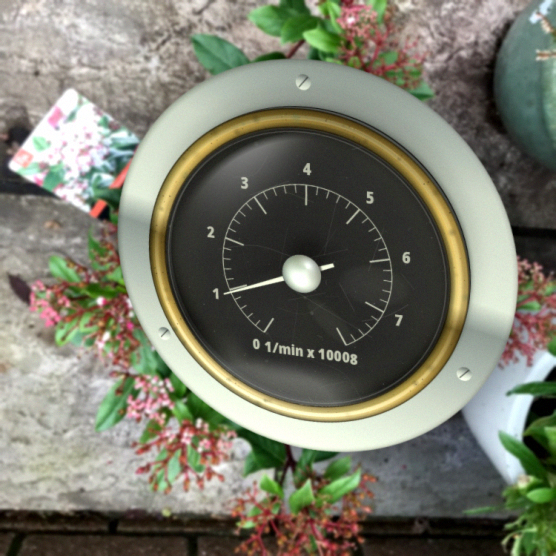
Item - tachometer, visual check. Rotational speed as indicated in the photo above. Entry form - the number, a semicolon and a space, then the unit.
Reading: 1000; rpm
